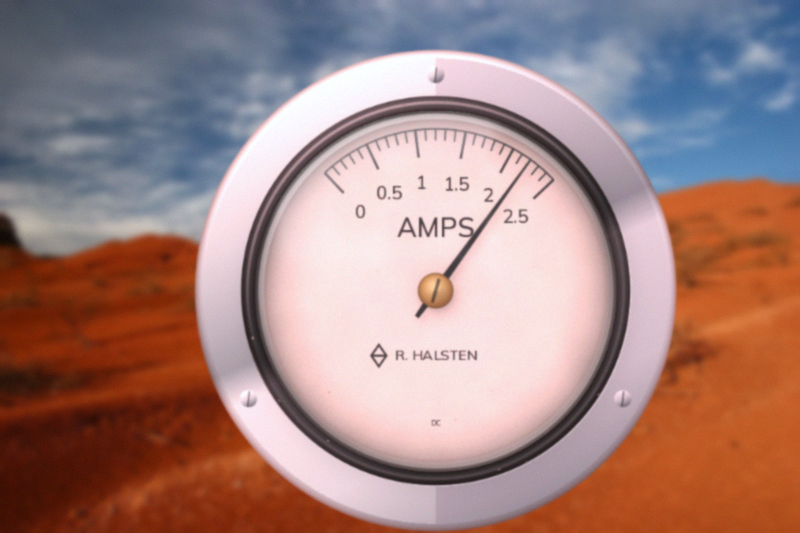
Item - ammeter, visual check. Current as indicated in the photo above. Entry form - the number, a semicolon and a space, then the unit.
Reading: 2.2; A
